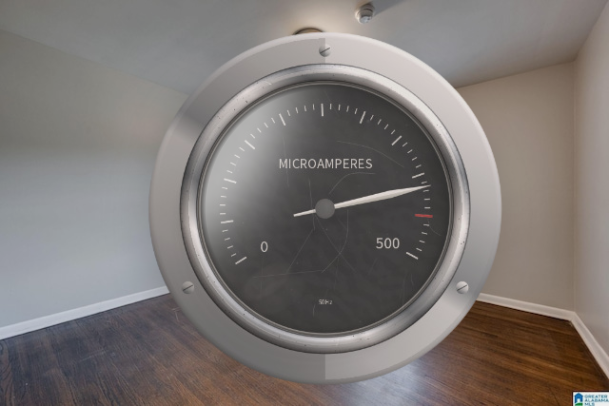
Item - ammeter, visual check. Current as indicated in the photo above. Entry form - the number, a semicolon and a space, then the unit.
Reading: 415; µA
